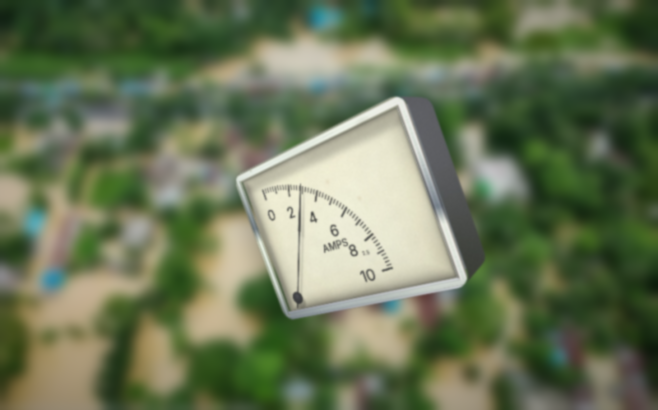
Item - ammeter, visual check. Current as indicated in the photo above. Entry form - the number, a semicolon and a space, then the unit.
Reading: 3; A
